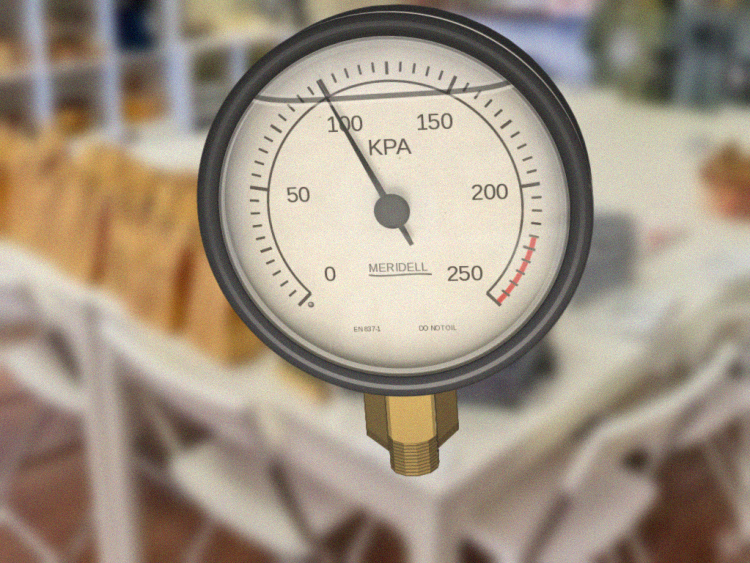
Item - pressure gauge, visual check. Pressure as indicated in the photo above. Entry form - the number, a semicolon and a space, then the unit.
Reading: 100; kPa
